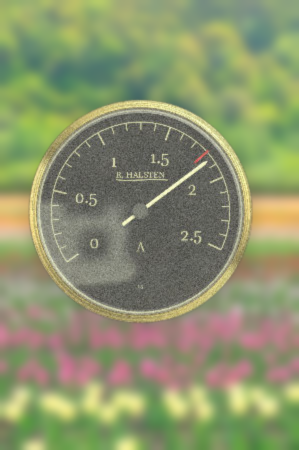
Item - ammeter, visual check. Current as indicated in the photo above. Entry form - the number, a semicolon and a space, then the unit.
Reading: 1.85; A
